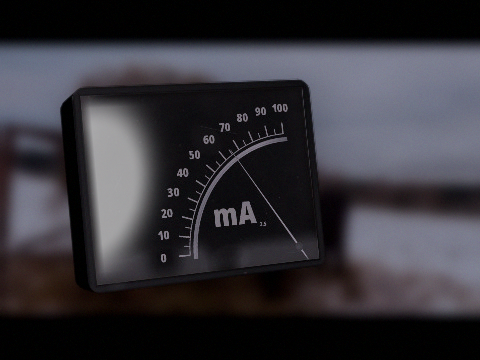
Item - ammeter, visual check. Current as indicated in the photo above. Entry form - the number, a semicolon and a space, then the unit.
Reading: 65; mA
